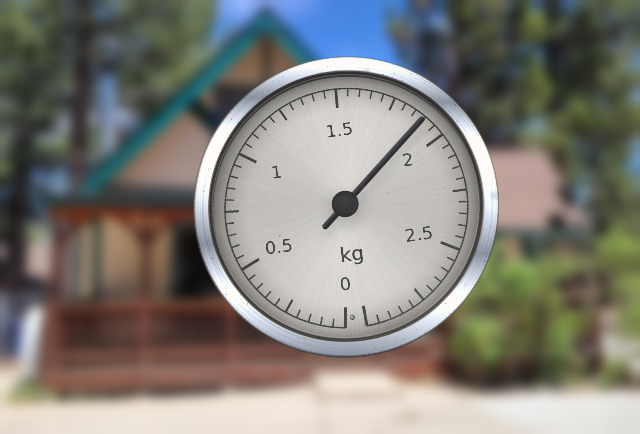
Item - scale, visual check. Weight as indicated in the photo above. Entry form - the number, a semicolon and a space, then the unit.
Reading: 1.9; kg
